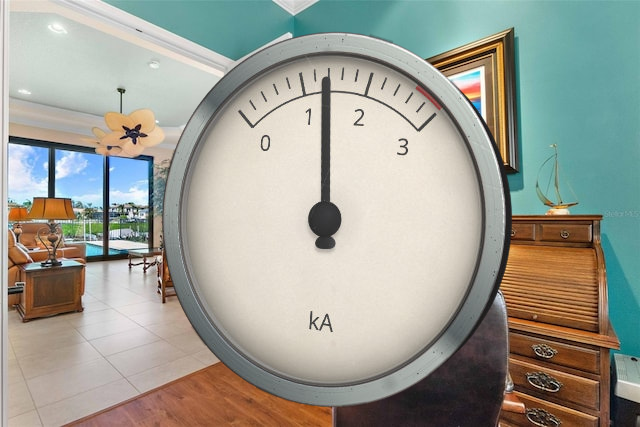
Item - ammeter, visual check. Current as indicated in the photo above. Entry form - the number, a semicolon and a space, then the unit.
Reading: 1.4; kA
